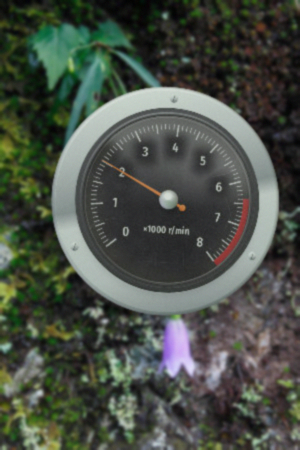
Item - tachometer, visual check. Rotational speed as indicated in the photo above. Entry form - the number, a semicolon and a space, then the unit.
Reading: 2000; rpm
